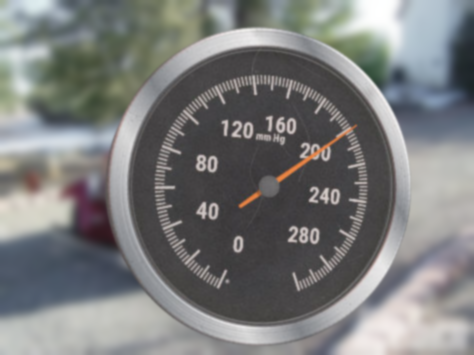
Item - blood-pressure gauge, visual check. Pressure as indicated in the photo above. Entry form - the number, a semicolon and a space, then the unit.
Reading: 200; mmHg
